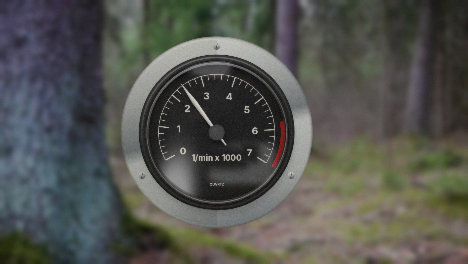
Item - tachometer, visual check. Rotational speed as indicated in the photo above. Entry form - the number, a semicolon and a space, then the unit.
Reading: 2400; rpm
